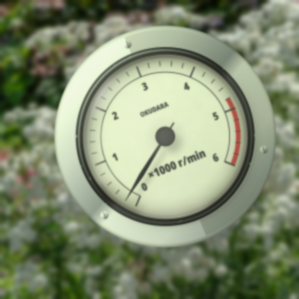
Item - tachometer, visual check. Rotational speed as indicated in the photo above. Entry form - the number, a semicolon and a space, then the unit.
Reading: 200; rpm
